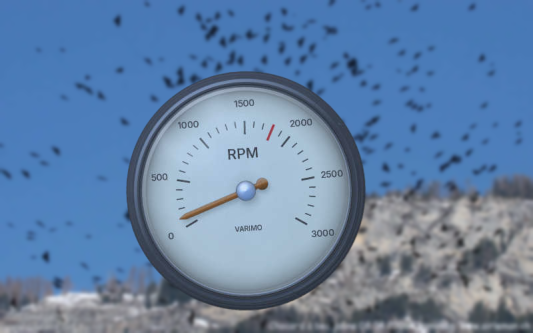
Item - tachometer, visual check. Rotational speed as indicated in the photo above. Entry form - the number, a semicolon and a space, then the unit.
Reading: 100; rpm
